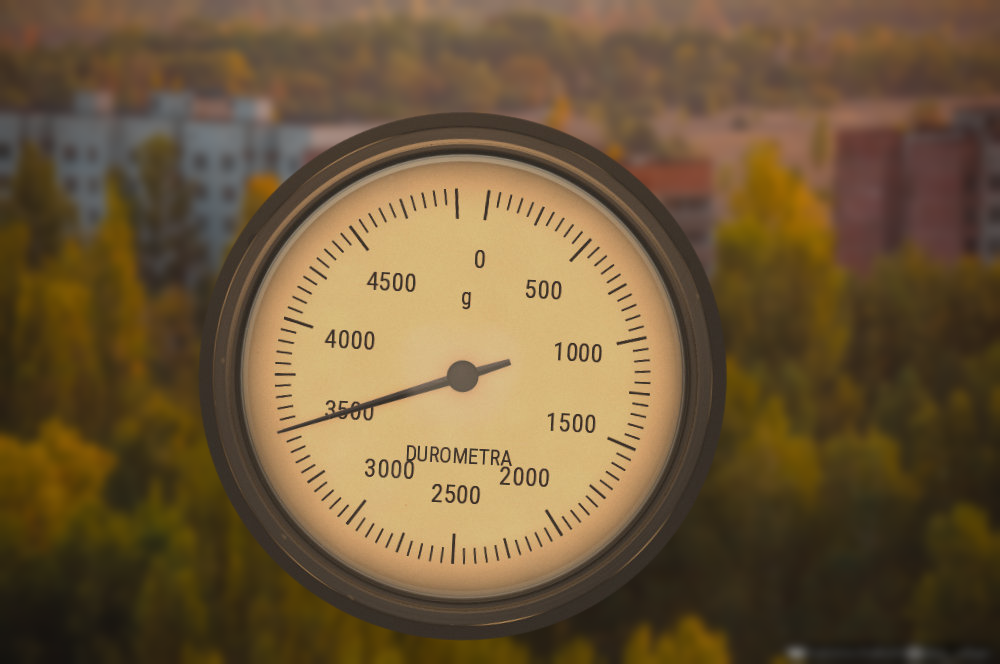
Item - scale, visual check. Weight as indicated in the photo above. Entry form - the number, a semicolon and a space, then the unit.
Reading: 3500; g
